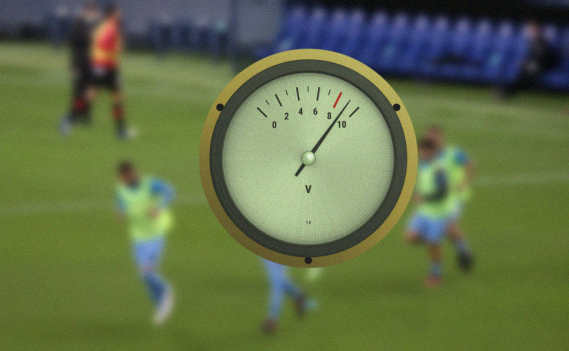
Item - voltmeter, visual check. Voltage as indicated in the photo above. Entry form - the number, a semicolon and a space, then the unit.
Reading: 9; V
